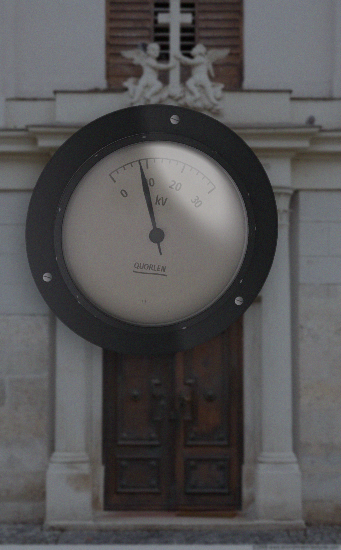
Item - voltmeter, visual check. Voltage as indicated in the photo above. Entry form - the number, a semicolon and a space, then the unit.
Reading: 8; kV
